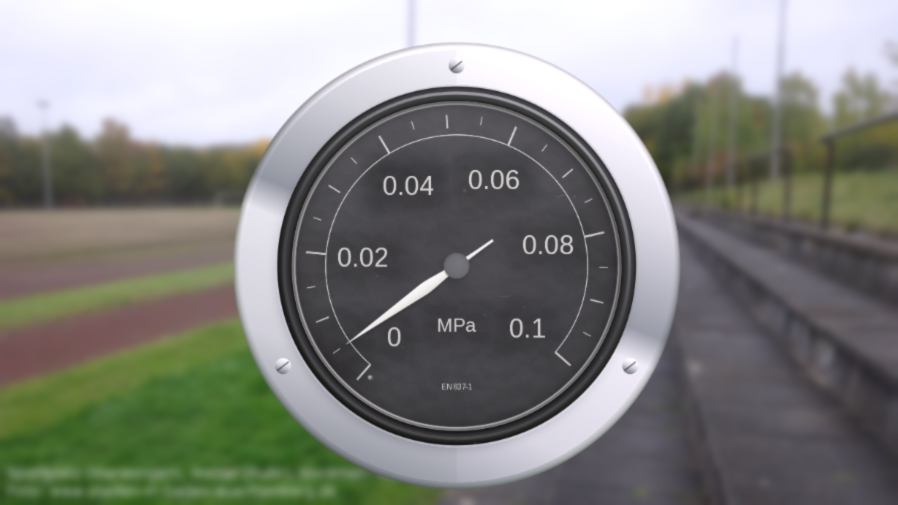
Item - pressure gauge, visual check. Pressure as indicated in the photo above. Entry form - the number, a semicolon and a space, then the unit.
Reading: 0.005; MPa
